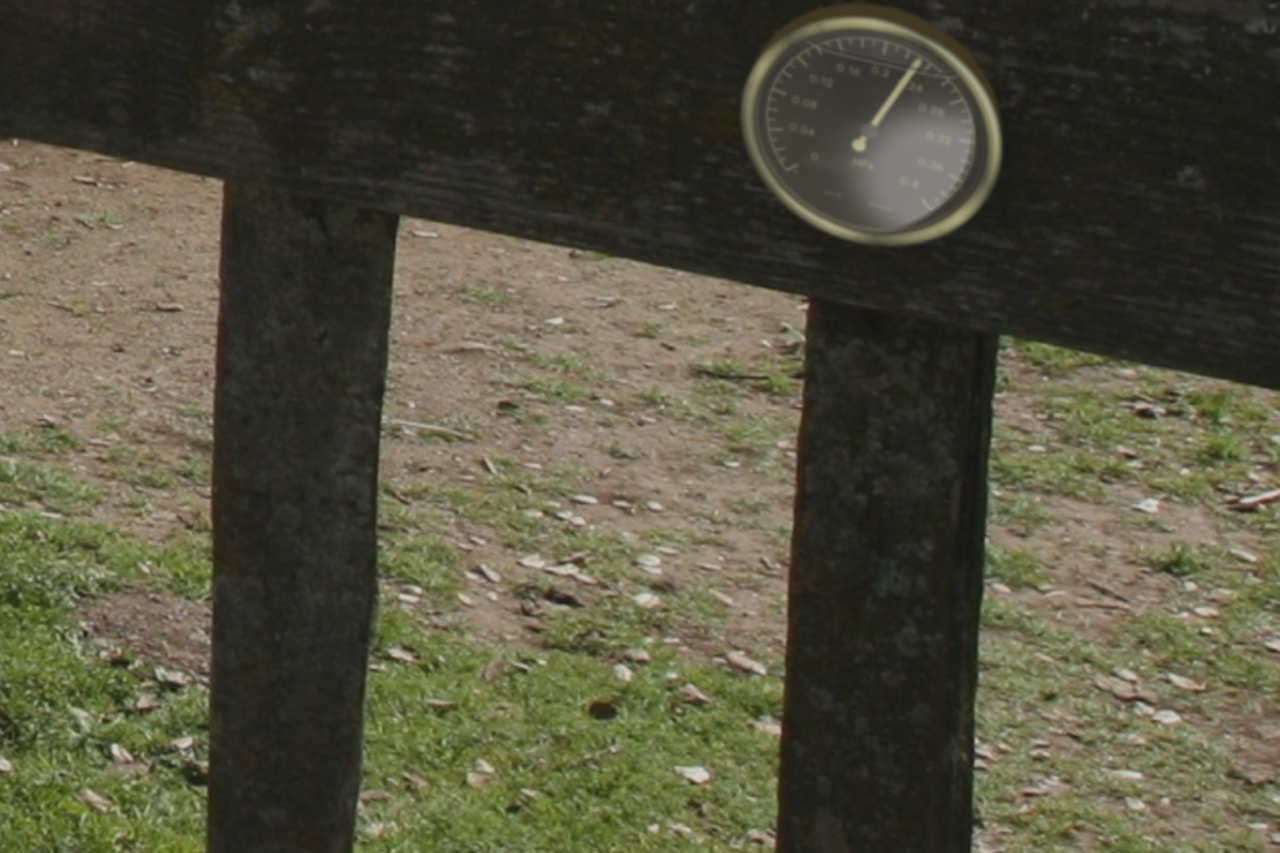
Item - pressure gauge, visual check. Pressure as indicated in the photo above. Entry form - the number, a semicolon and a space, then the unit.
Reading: 0.23; MPa
